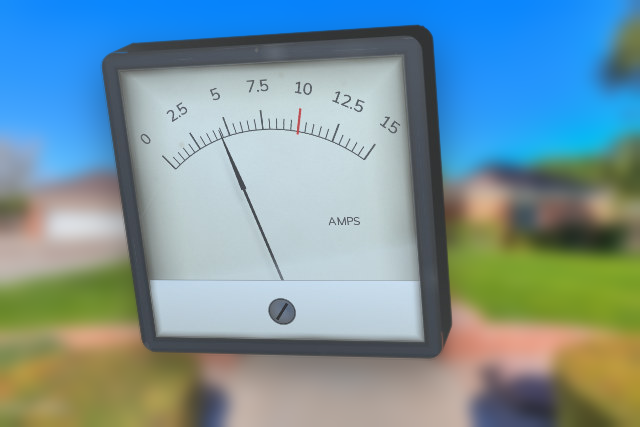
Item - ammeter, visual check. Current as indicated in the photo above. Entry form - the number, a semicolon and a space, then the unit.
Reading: 4.5; A
